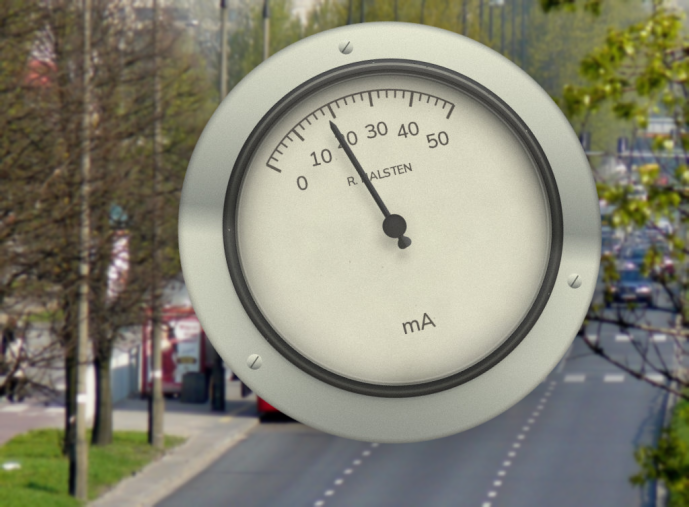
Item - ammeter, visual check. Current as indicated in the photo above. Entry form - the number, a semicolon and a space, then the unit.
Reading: 18; mA
